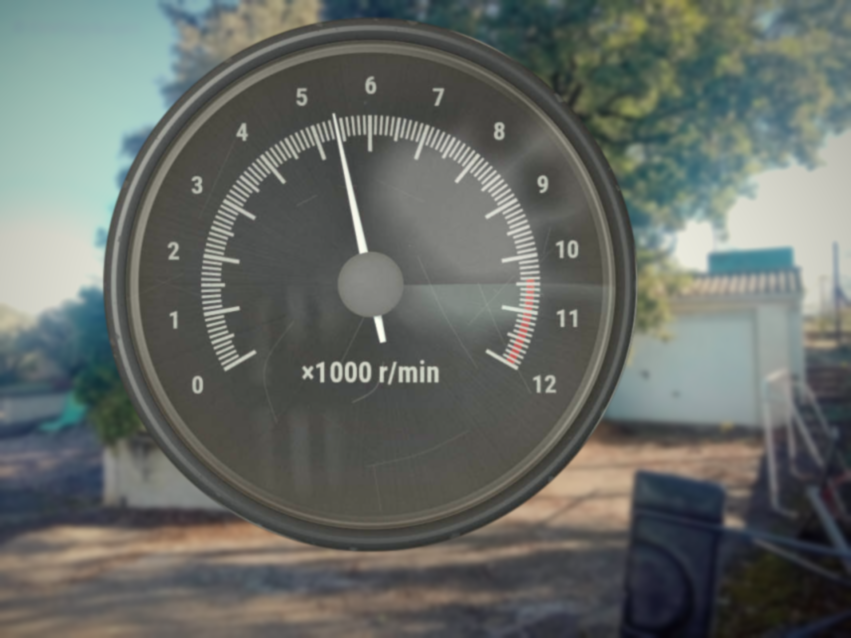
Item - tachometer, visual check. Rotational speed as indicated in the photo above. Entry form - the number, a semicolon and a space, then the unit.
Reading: 5400; rpm
